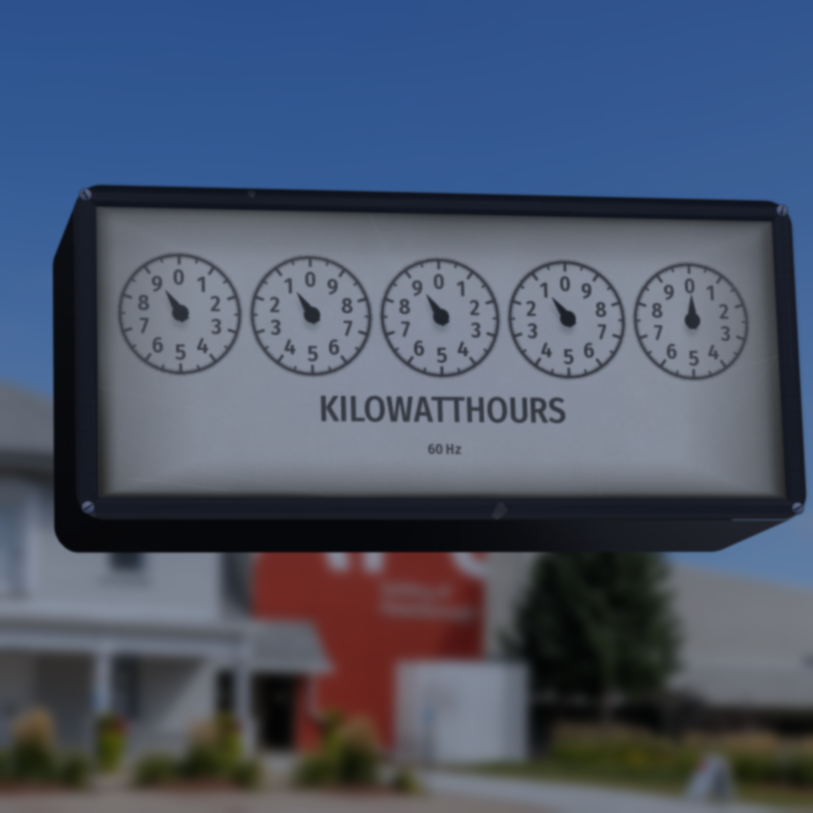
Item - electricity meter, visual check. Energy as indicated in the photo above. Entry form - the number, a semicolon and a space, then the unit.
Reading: 90910; kWh
